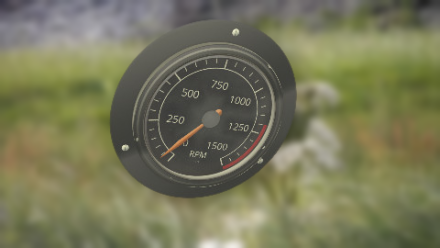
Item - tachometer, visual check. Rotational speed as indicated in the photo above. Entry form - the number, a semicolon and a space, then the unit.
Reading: 50; rpm
